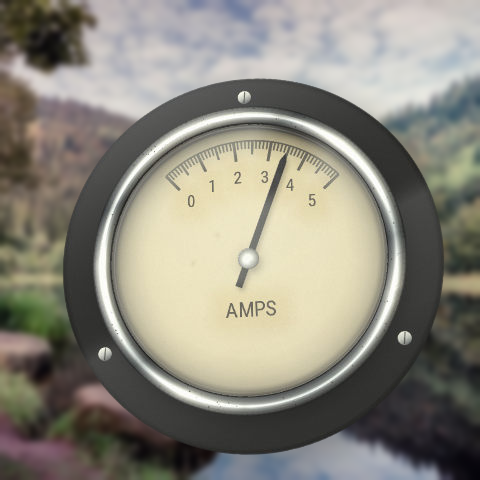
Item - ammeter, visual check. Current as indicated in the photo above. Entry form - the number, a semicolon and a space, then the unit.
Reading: 3.5; A
